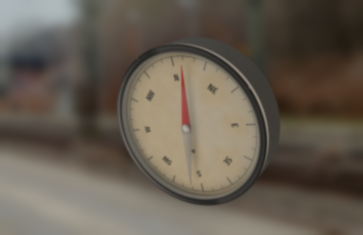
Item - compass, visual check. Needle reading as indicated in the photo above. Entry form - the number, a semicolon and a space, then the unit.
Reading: 10; °
